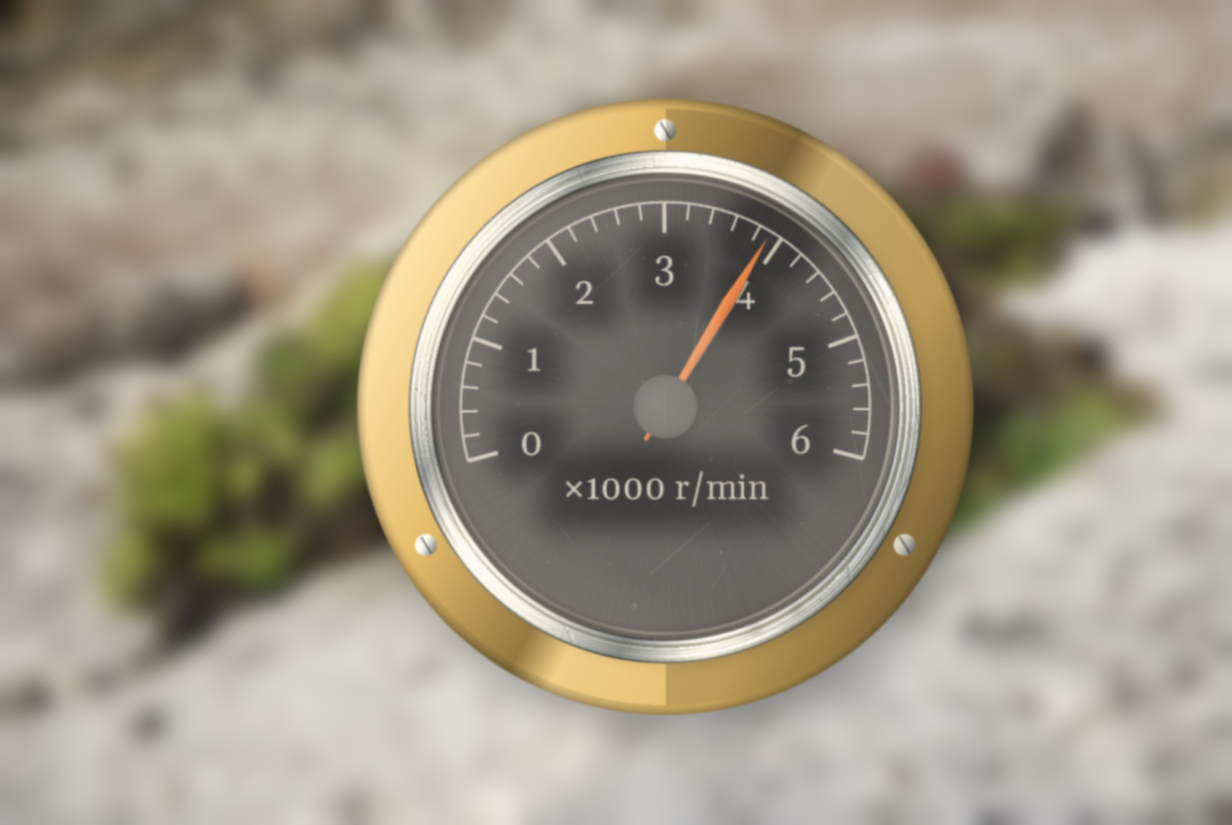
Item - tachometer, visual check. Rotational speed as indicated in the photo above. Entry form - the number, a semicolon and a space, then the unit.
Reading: 3900; rpm
